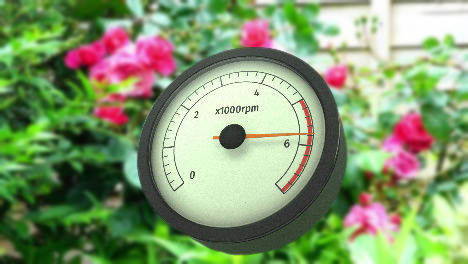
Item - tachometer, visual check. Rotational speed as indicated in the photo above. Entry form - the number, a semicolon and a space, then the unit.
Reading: 5800; rpm
